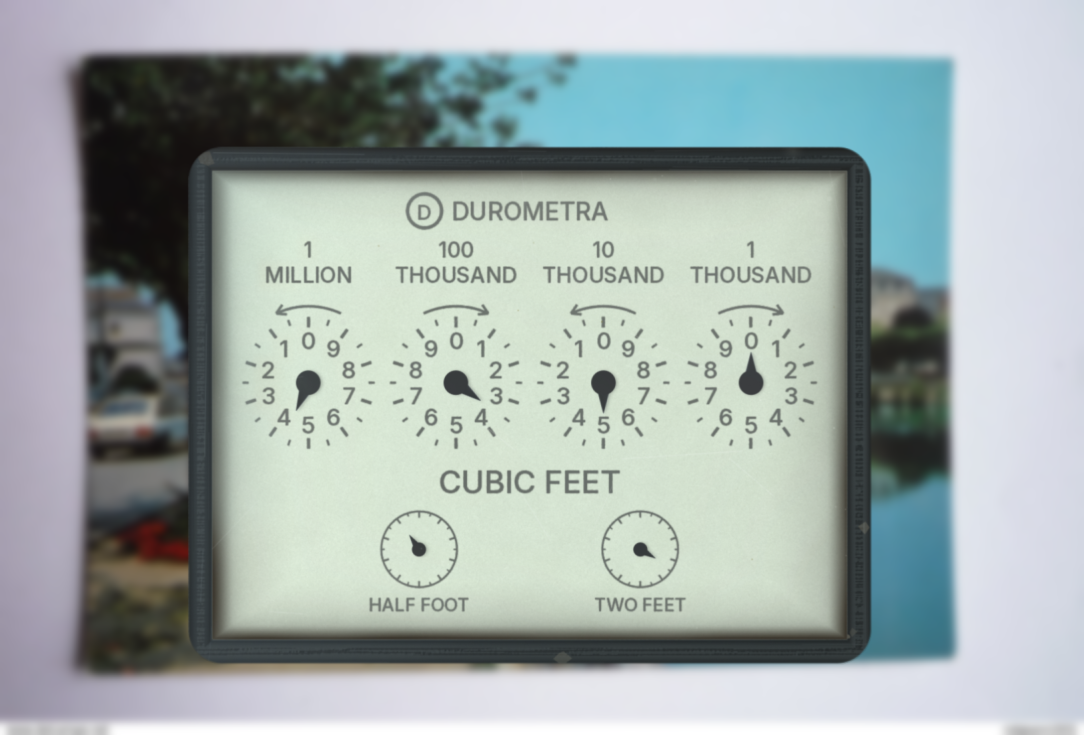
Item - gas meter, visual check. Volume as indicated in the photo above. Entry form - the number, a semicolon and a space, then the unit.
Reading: 435000; ft³
